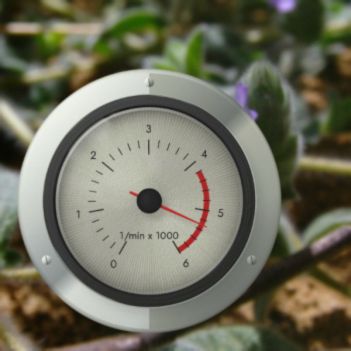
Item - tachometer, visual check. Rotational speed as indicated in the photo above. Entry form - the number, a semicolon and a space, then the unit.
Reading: 5300; rpm
